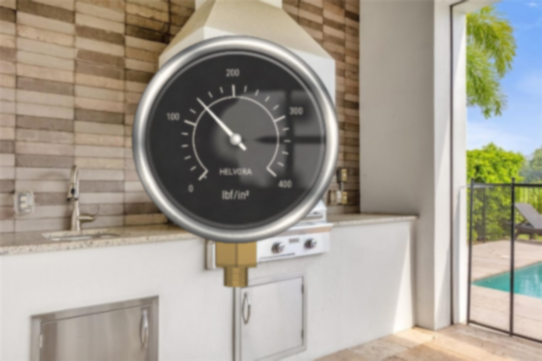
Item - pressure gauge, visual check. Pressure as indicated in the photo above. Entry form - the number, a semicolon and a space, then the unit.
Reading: 140; psi
